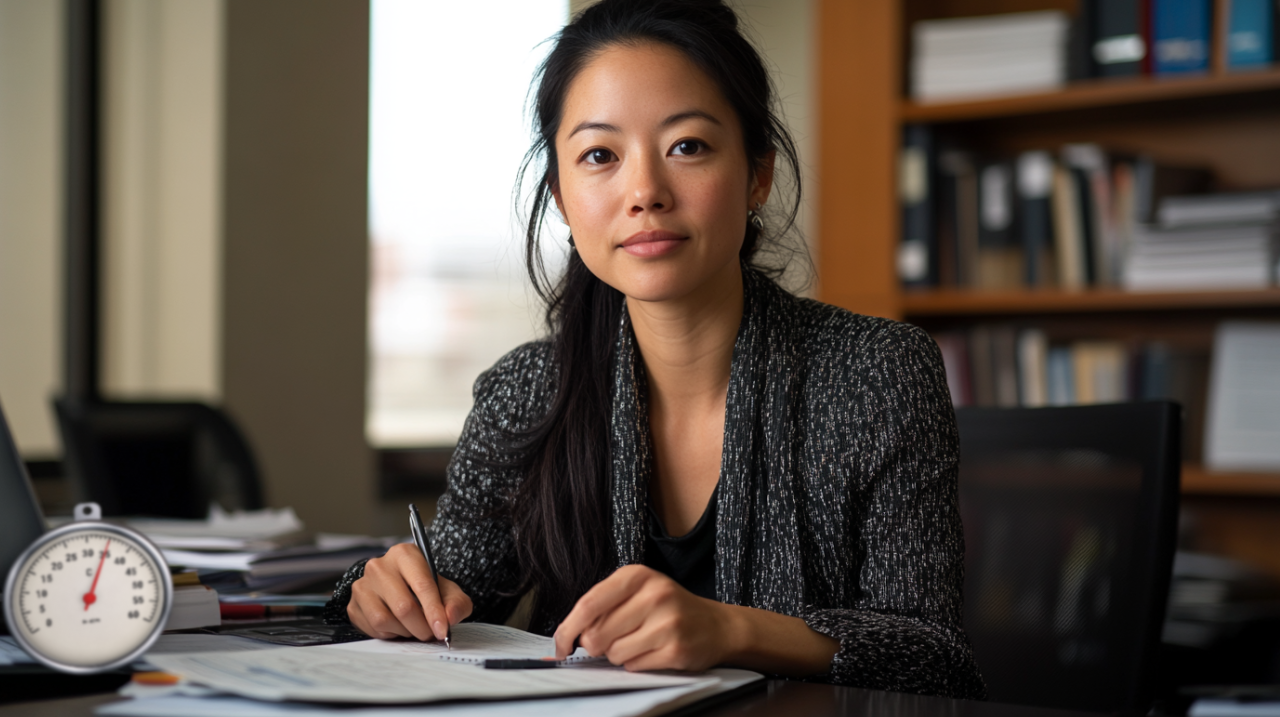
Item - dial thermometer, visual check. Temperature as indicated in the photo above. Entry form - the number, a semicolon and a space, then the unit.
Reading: 35; °C
